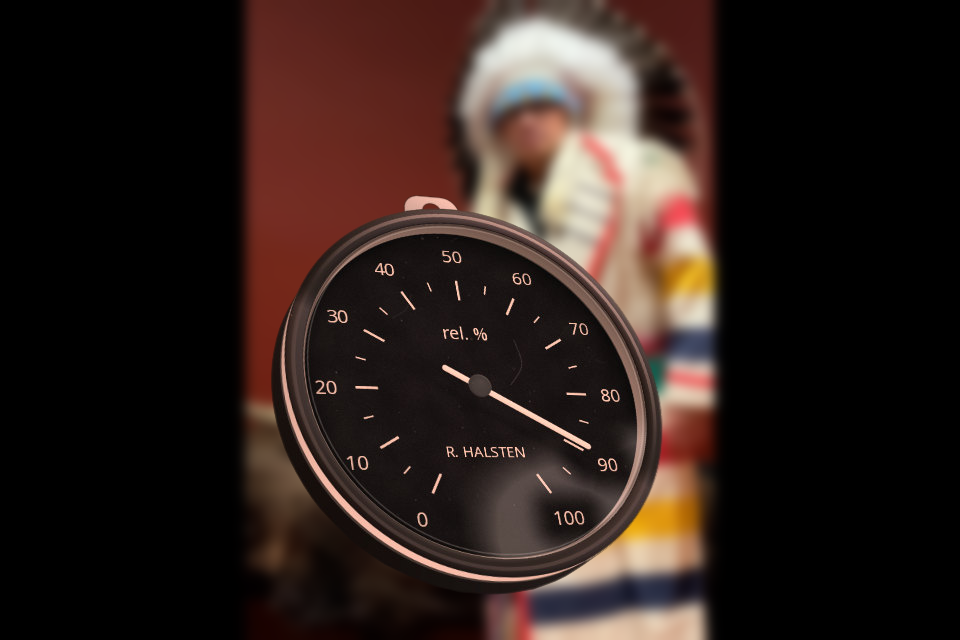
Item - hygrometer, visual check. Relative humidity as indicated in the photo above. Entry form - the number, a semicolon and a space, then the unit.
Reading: 90; %
